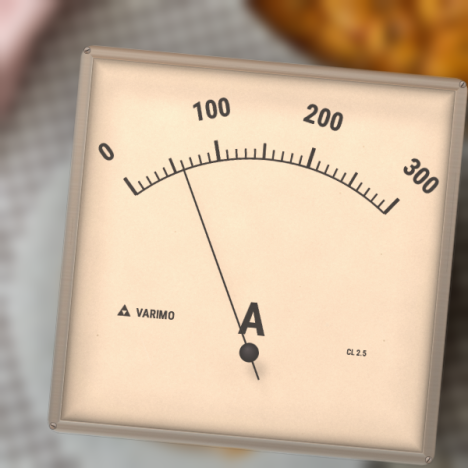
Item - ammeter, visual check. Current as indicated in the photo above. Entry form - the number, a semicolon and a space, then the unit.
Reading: 60; A
